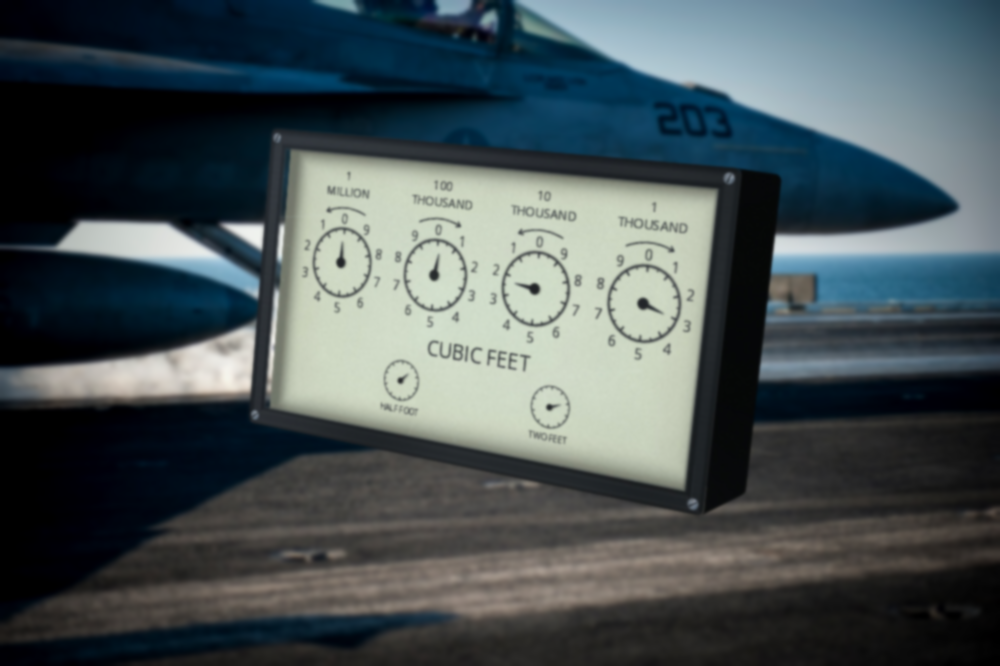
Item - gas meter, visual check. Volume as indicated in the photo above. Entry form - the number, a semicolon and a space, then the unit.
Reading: 2300; ft³
